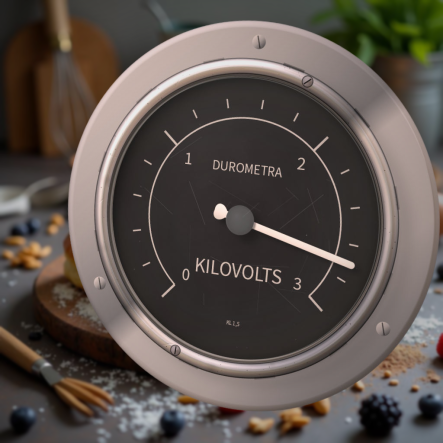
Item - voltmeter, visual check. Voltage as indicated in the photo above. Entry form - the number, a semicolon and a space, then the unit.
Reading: 2.7; kV
